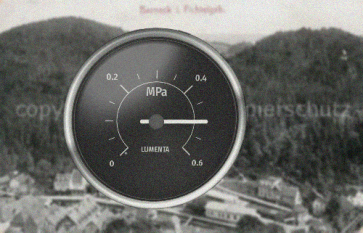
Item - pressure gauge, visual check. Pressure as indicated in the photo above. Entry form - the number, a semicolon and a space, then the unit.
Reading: 0.5; MPa
